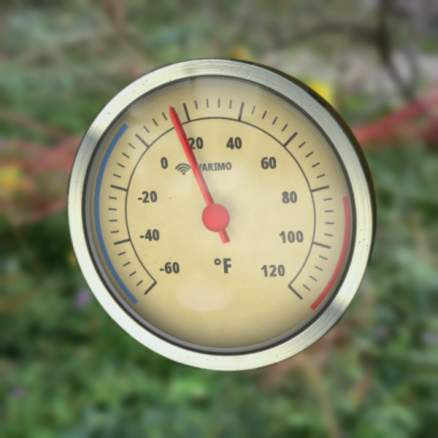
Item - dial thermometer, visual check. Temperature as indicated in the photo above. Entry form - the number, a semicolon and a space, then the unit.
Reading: 16; °F
